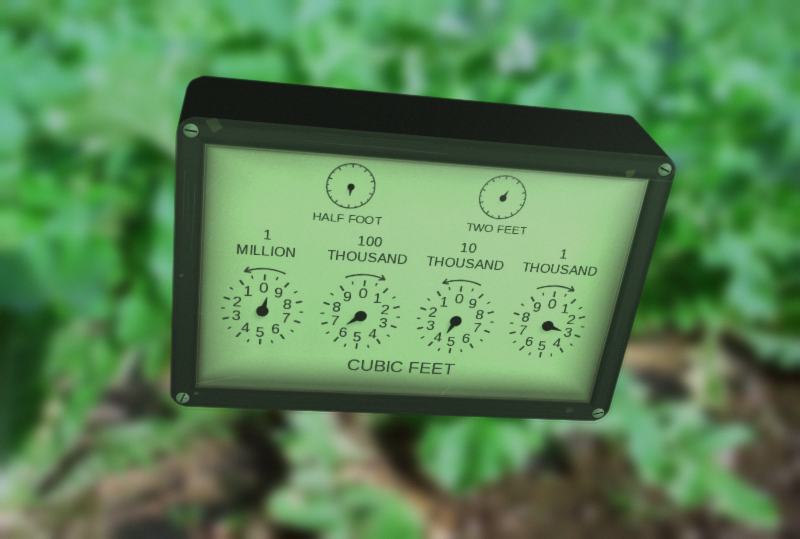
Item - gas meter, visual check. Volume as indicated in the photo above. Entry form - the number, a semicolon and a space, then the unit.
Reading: 964300; ft³
